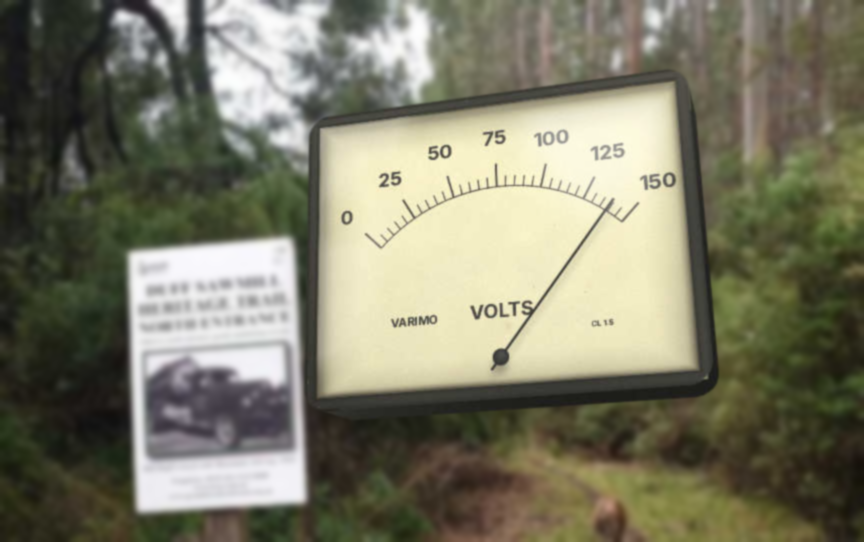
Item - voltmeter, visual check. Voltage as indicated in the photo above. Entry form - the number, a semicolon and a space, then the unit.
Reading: 140; V
